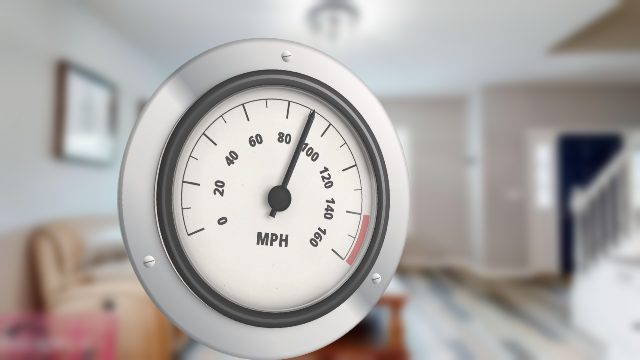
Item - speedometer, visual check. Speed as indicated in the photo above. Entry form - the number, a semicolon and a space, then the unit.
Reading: 90; mph
